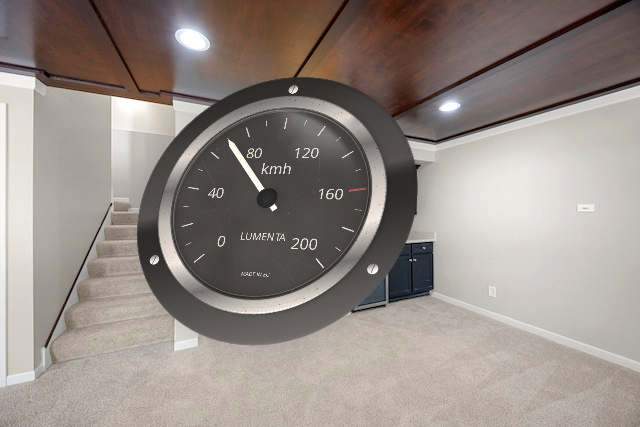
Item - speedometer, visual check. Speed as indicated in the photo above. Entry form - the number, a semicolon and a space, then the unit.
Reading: 70; km/h
